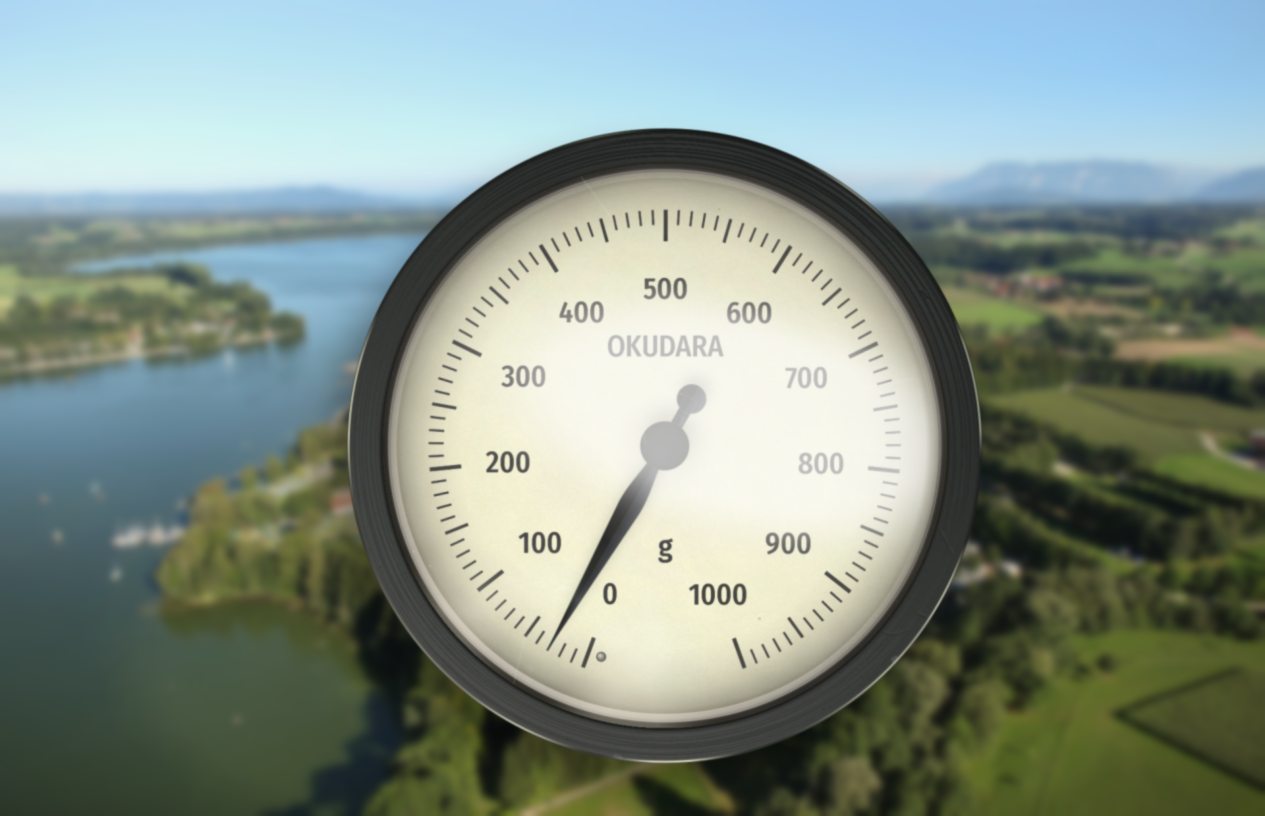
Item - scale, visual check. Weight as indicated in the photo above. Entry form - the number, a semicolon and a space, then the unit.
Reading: 30; g
